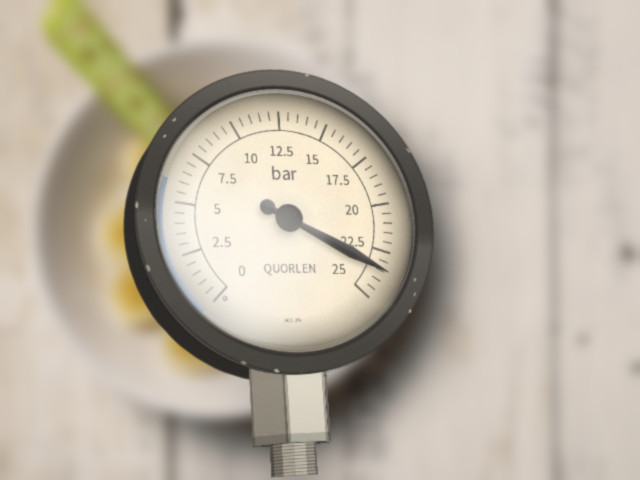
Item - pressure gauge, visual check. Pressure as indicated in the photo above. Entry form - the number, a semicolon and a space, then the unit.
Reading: 23.5; bar
